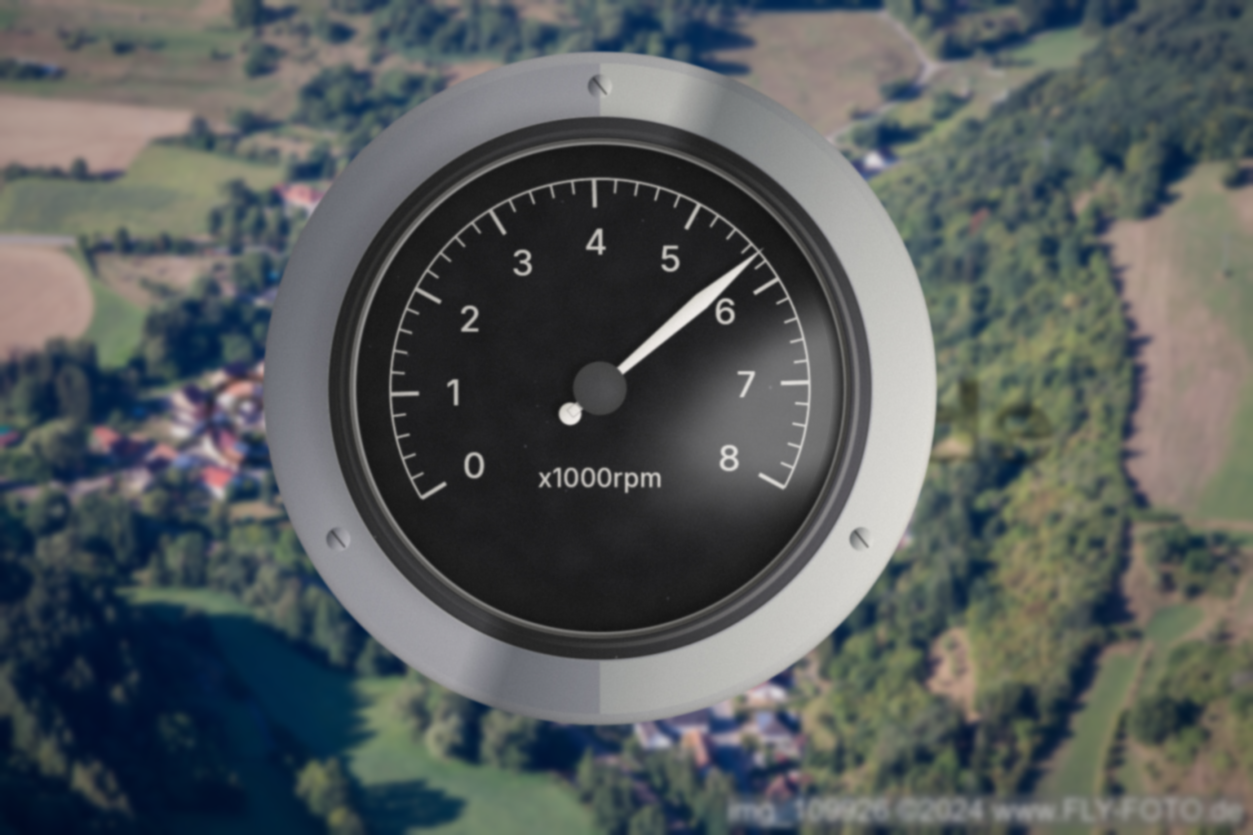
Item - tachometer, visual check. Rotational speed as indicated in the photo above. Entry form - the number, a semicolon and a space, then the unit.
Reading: 5700; rpm
